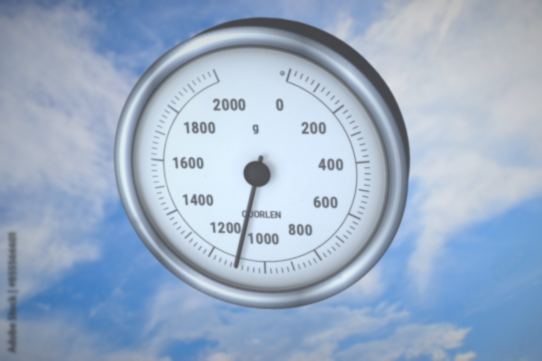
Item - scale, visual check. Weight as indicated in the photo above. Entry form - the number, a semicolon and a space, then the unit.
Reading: 1100; g
